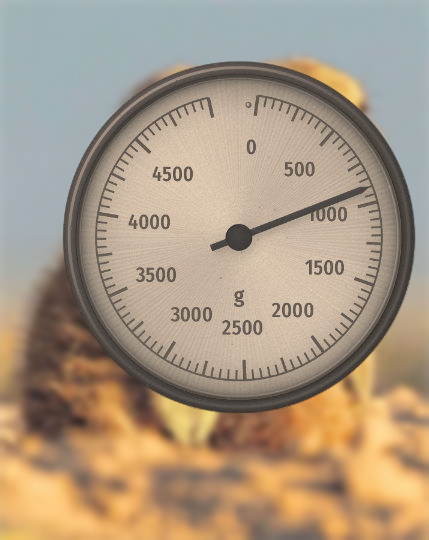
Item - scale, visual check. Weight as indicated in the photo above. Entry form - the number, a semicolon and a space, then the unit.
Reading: 900; g
